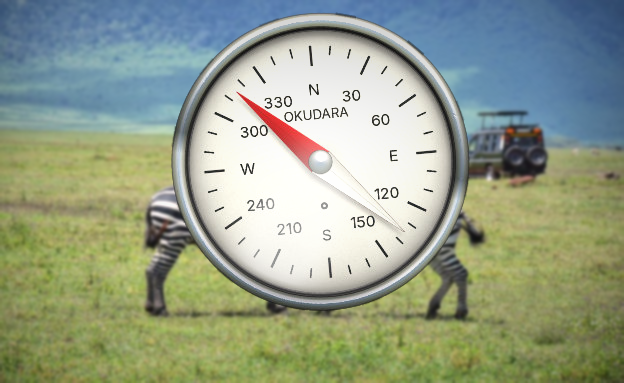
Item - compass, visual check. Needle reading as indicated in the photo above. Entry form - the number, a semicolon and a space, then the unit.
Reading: 315; °
